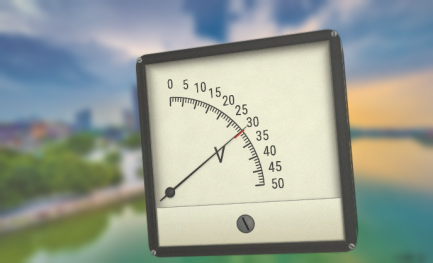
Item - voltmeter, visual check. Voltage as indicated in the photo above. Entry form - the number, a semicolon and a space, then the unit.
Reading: 30; V
